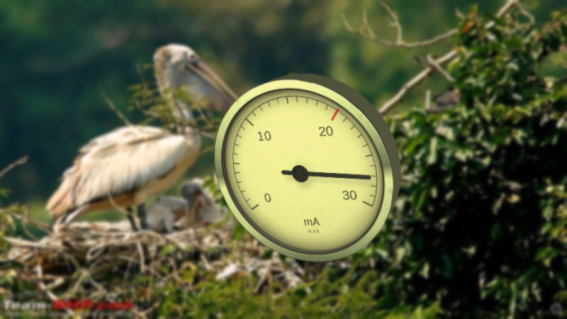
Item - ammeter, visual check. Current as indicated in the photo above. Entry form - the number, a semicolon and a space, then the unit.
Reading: 27; mA
